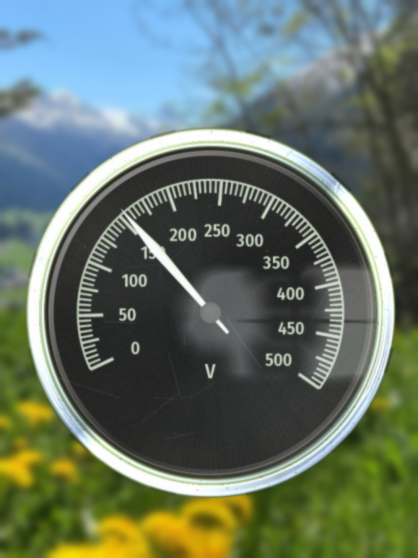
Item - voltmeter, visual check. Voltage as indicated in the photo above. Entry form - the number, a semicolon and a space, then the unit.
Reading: 155; V
